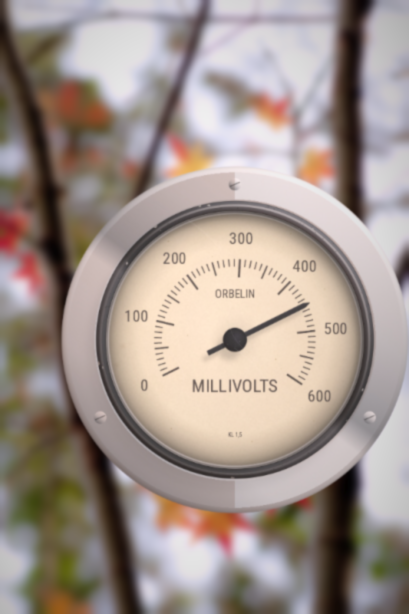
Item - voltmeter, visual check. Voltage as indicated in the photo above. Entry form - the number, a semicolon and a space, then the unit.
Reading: 450; mV
